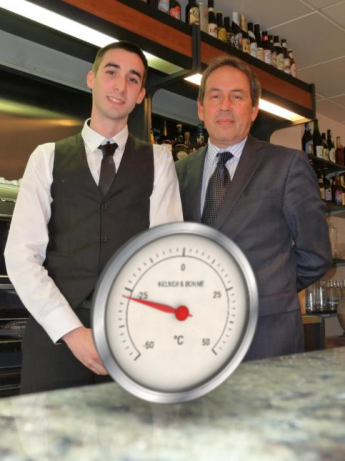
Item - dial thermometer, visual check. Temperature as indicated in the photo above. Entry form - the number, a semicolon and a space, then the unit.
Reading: -27.5; °C
